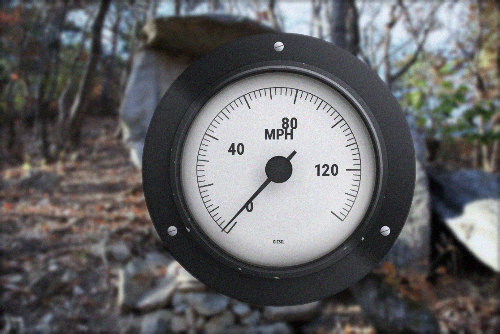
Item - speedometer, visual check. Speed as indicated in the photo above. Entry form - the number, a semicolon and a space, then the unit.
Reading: 2; mph
